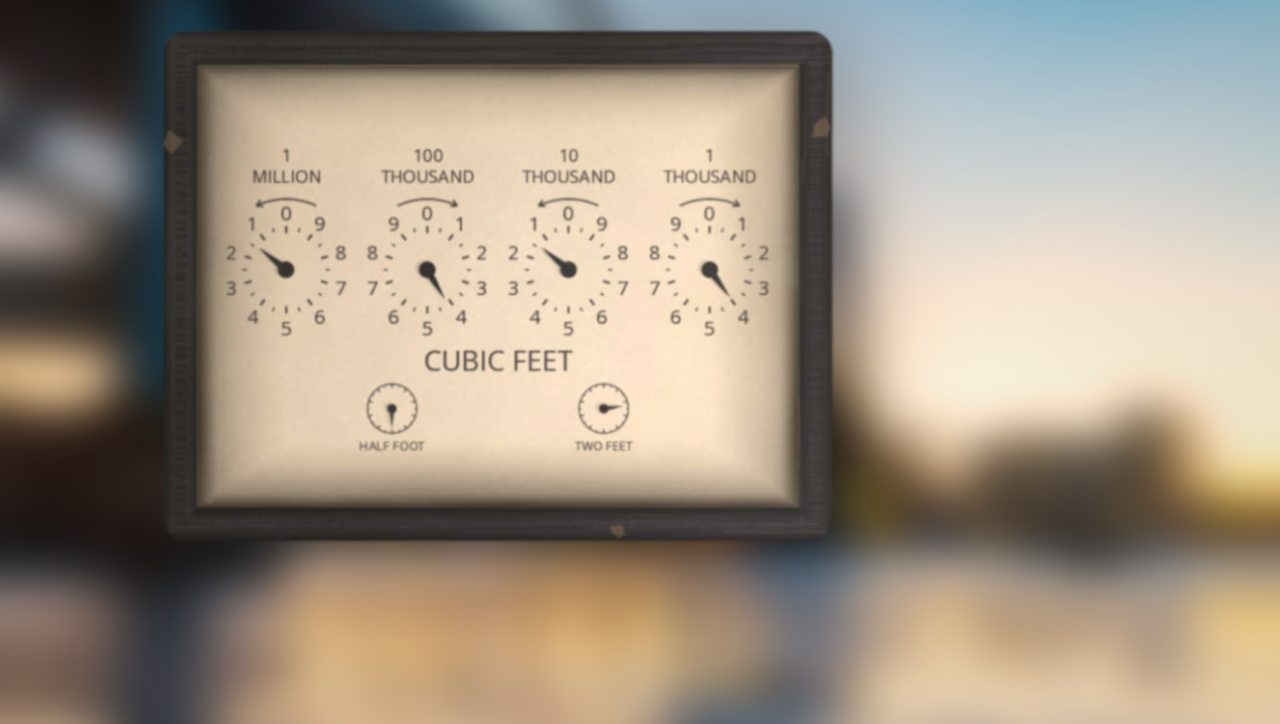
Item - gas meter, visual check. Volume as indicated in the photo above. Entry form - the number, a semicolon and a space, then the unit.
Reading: 141400; ft³
